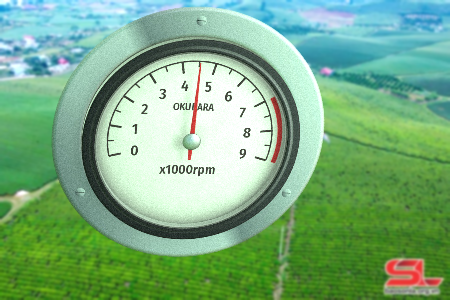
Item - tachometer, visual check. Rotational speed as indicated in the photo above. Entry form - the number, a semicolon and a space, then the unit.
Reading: 4500; rpm
